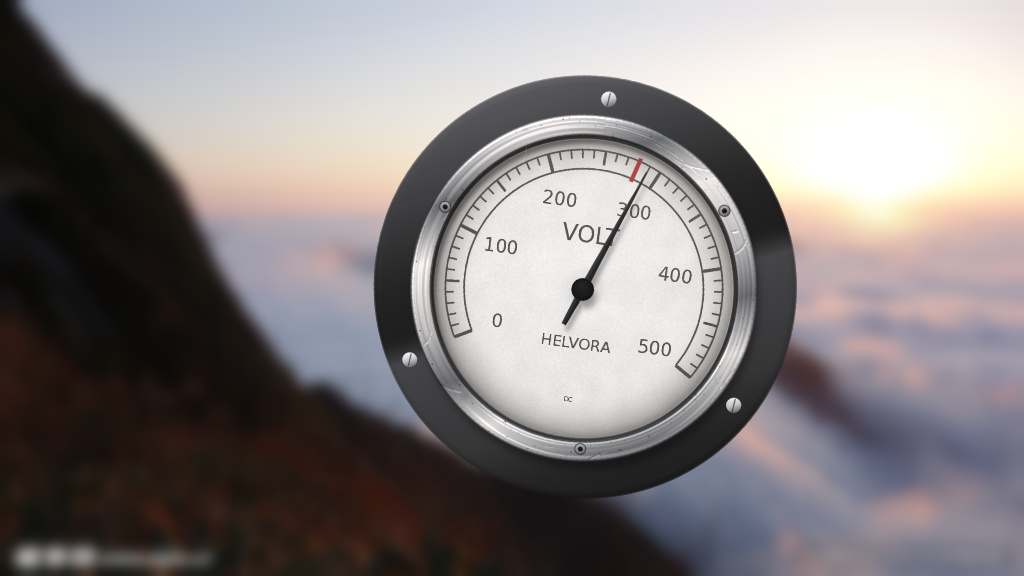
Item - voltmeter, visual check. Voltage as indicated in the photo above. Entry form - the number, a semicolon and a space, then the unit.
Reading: 290; V
